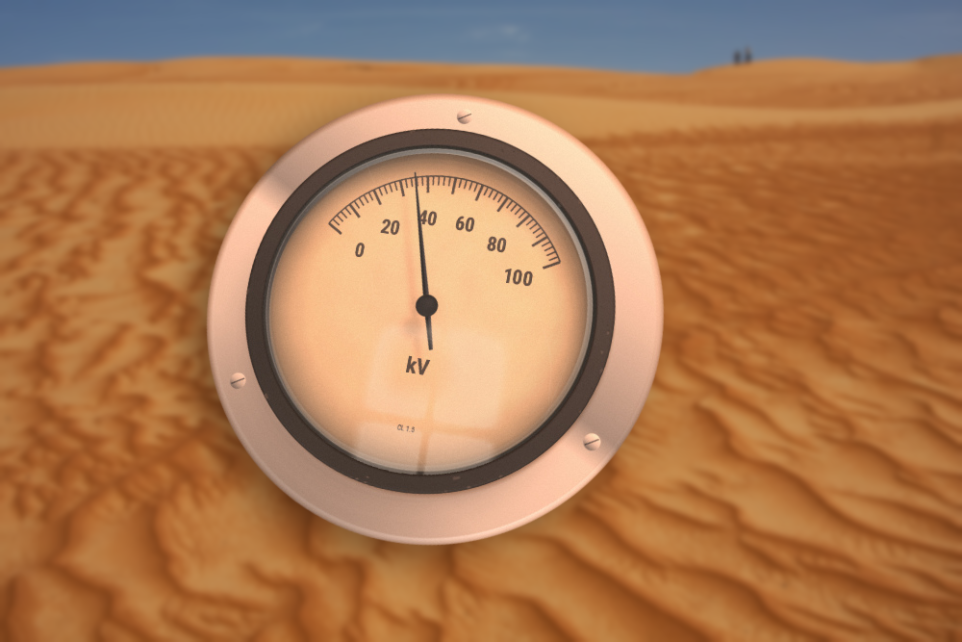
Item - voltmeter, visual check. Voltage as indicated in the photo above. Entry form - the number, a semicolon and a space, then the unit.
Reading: 36; kV
